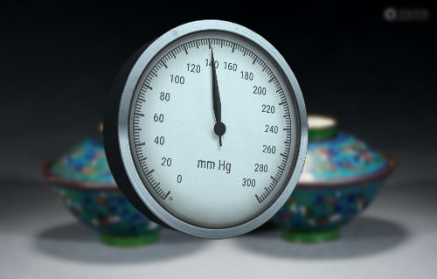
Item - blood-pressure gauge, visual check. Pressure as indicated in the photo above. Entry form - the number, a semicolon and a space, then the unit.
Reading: 140; mmHg
